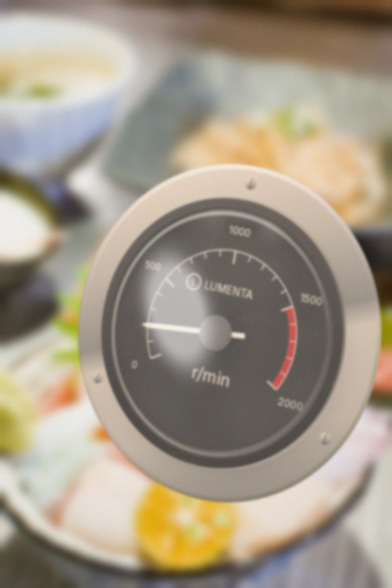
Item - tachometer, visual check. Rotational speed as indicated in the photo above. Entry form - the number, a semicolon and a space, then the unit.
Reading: 200; rpm
